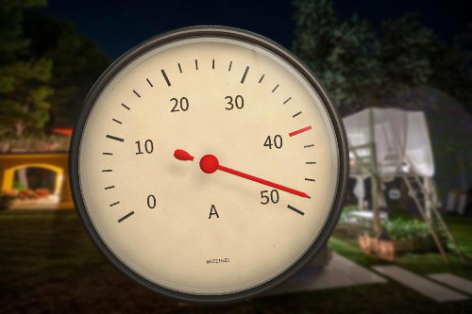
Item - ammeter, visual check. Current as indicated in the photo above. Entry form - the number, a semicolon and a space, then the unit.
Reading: 48; A
